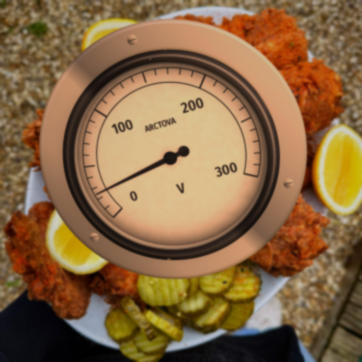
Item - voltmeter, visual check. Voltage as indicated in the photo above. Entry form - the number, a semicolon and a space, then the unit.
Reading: 25; V
